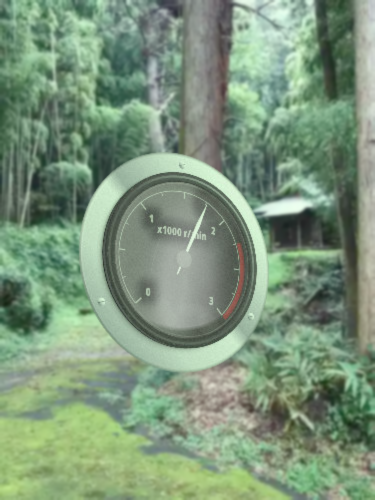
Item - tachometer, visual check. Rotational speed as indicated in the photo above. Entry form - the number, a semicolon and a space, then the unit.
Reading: 1750; rpm
